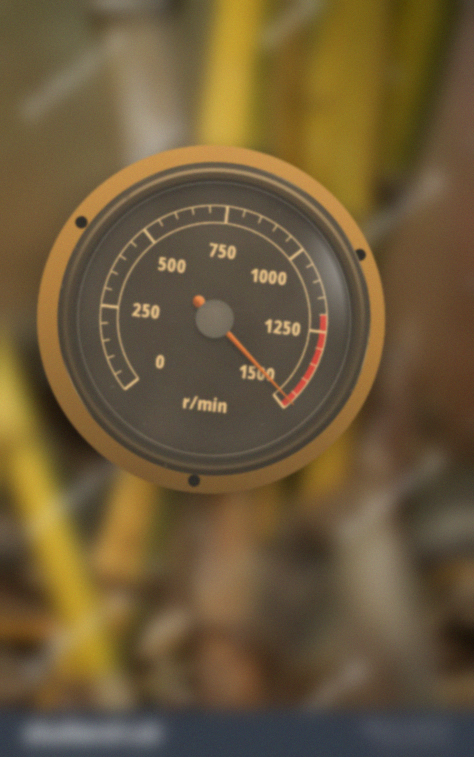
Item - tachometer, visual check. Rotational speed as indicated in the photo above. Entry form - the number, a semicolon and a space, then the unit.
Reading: 1475; rpm
